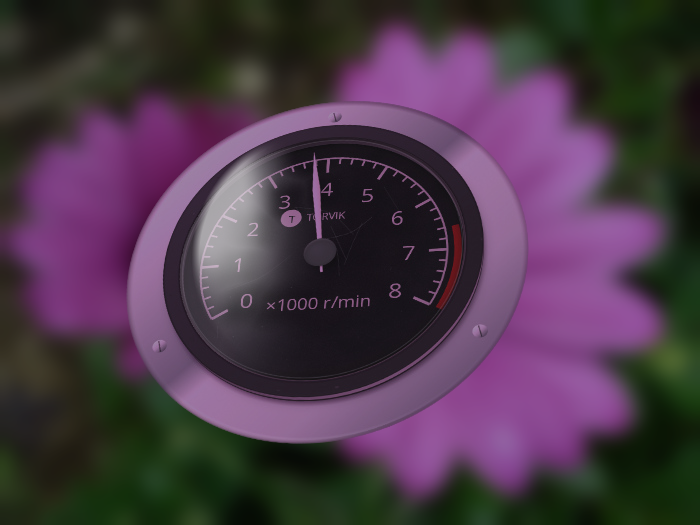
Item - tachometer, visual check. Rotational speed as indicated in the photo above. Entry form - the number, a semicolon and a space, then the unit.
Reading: 3800; rpm
